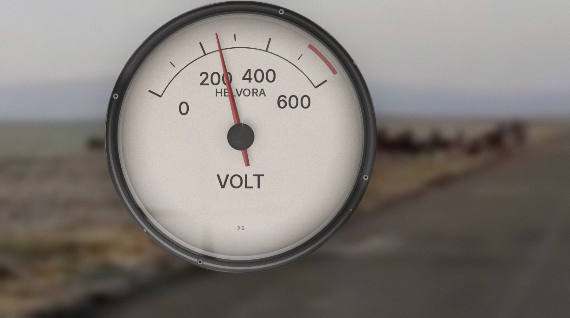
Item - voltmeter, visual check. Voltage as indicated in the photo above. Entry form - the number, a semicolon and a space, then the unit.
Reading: 250; V
